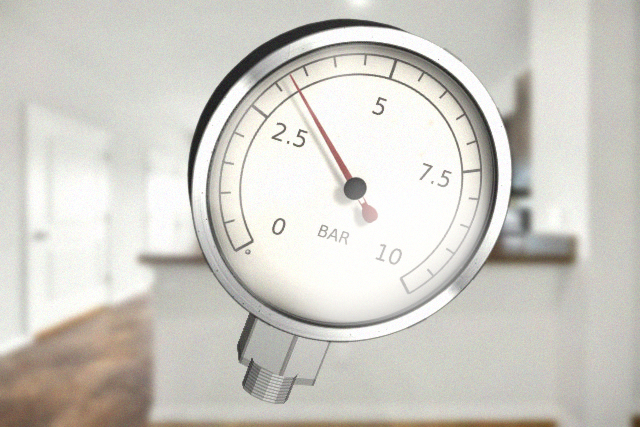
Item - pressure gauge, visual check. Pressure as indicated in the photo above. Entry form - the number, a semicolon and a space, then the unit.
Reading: 3.25; bar
